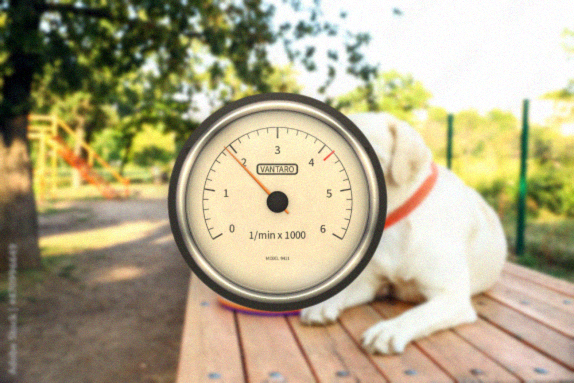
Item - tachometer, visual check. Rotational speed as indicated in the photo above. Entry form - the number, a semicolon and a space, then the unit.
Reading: 1900; rpm
